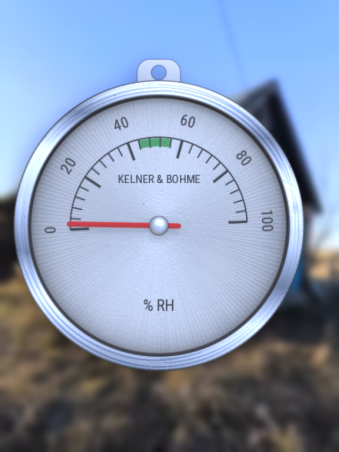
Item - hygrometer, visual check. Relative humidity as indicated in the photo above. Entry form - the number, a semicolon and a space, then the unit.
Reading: 2; %
